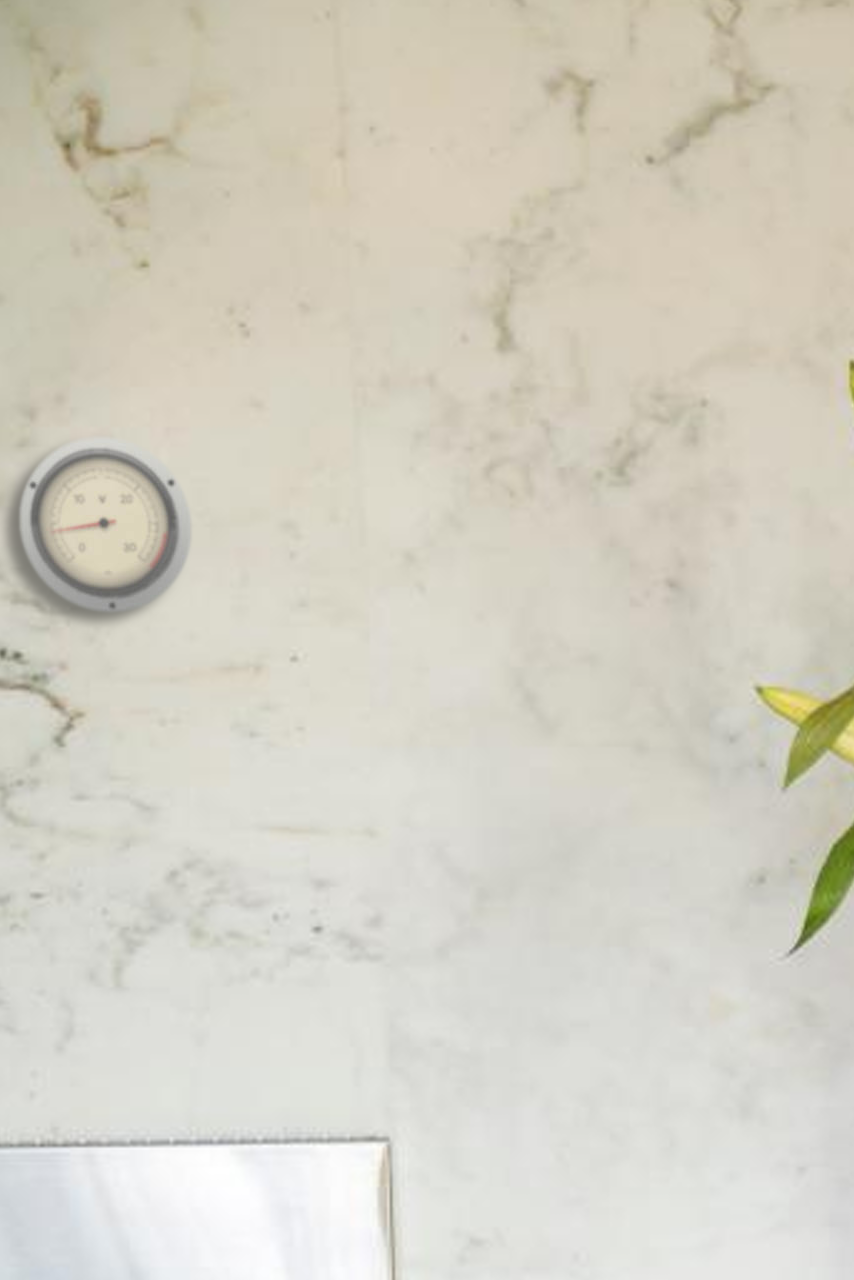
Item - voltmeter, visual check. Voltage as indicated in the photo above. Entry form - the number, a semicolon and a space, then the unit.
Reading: 4; V
